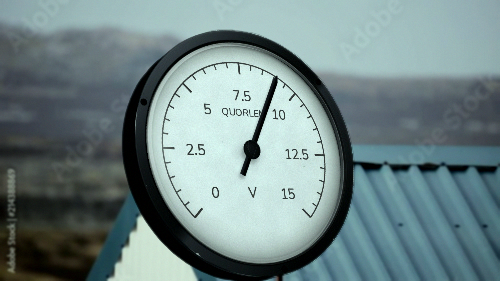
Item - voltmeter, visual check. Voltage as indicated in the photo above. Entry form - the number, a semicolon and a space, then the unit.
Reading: 9; V
